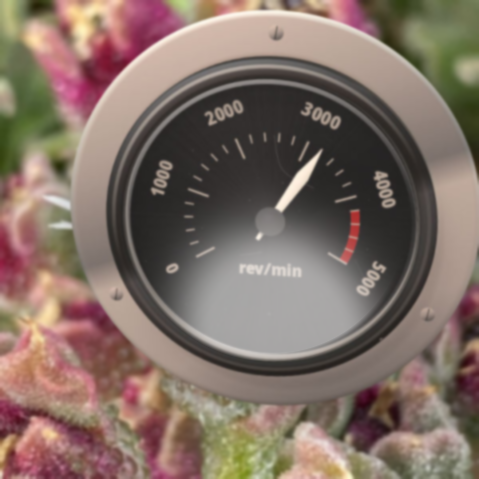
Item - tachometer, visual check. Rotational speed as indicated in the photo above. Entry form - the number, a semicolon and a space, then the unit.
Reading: 3200; rpm
